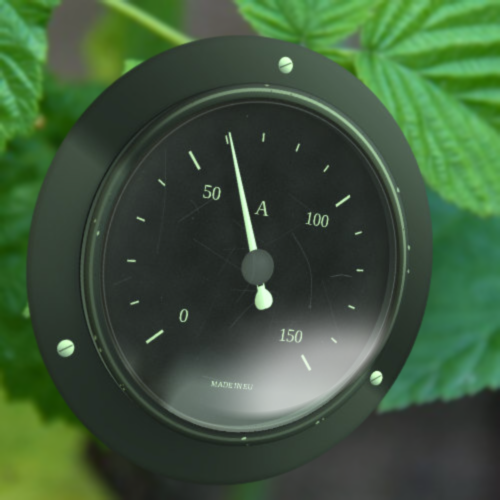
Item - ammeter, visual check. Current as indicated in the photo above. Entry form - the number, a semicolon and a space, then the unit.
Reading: 60; A
